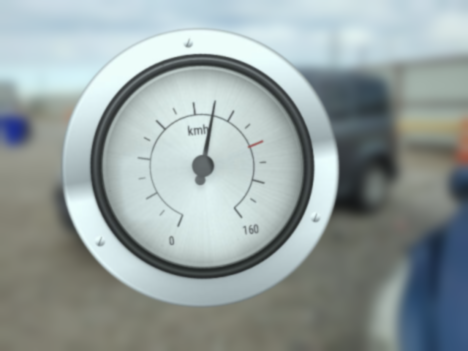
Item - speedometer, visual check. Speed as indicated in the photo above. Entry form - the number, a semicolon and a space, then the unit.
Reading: 90; km/h
